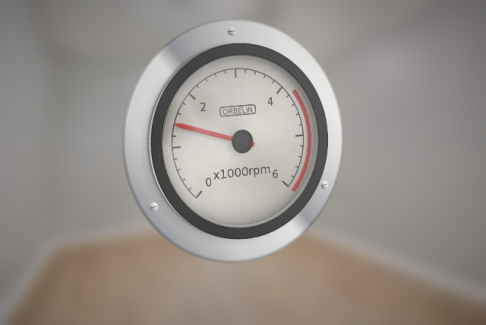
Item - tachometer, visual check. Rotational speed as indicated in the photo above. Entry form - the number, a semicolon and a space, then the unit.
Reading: 1400; rpm
